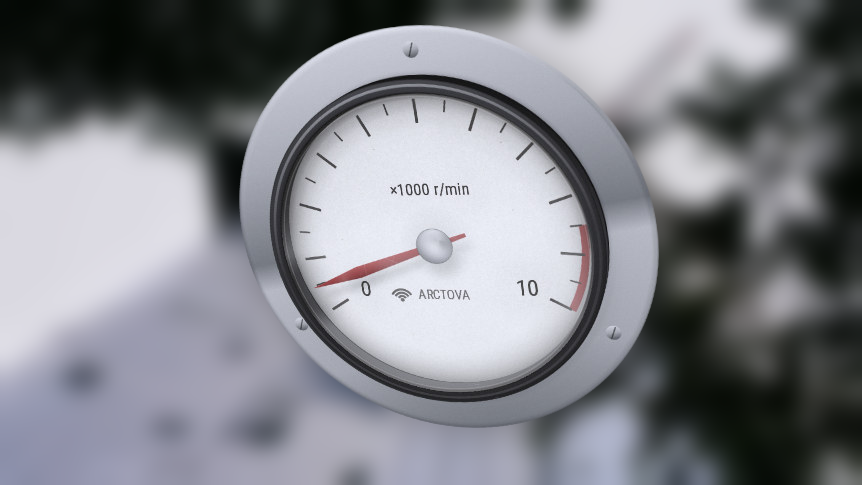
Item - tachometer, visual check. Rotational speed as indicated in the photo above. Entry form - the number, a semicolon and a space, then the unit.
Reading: 500; rpm
